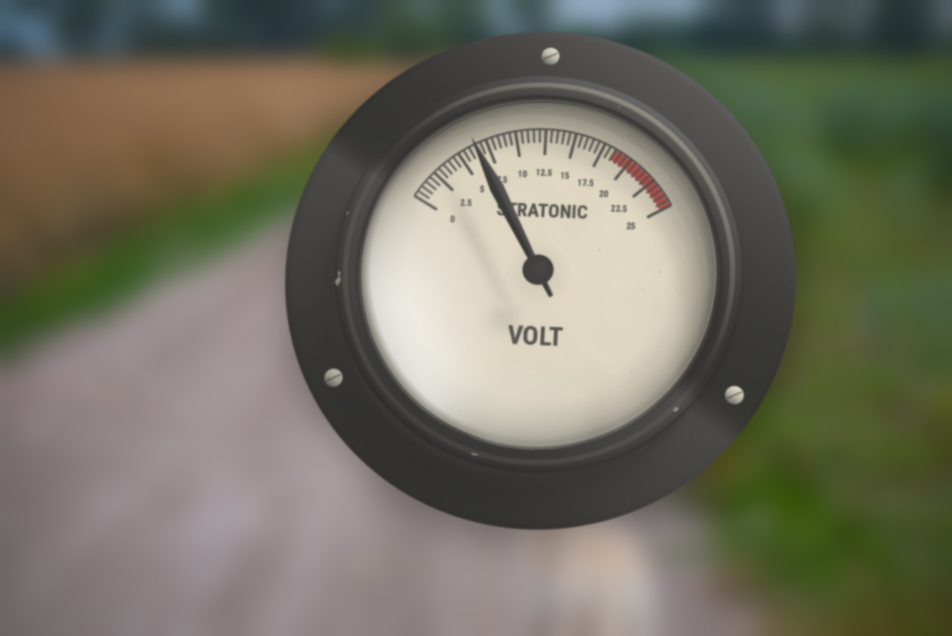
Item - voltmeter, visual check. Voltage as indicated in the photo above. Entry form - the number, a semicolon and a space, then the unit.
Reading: 6.5; V
